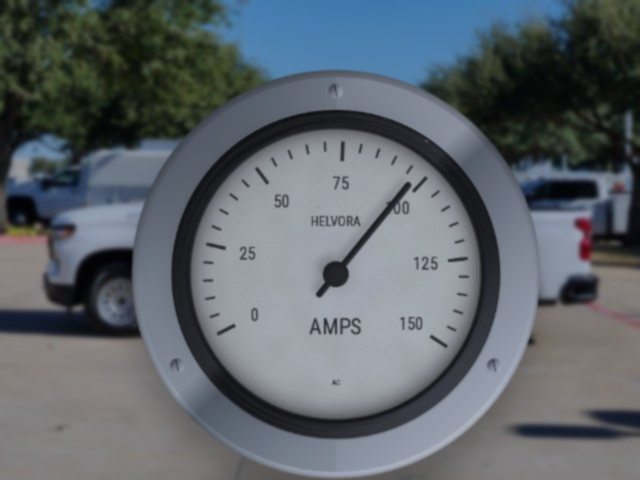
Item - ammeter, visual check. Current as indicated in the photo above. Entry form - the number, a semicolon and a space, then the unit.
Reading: 97.5; A
